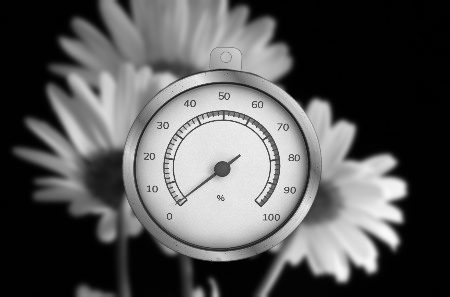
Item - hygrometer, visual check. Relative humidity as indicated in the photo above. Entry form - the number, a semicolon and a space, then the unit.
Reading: 2; %
